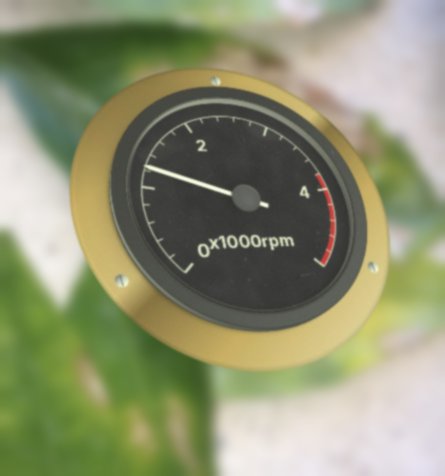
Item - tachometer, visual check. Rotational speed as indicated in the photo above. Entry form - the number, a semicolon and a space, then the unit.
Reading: 1200; rpm
